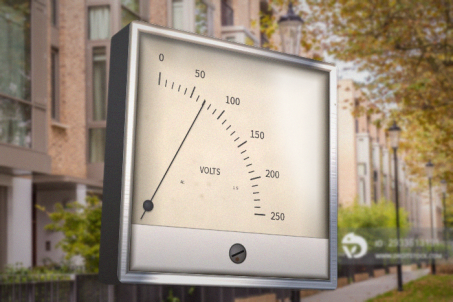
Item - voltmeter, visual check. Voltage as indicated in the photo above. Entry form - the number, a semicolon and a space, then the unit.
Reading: 70; V
